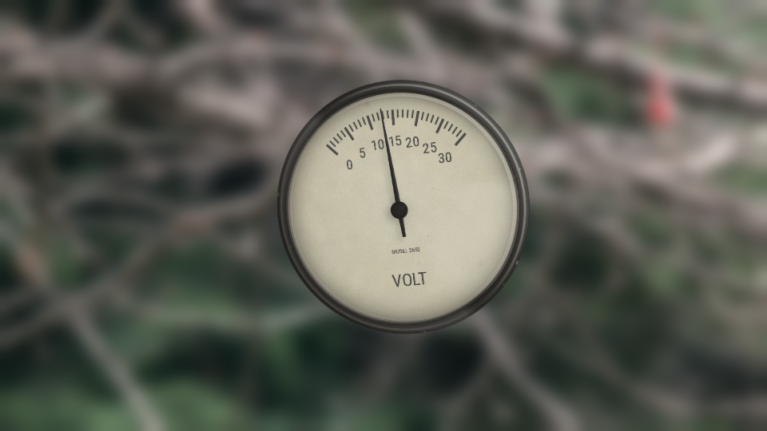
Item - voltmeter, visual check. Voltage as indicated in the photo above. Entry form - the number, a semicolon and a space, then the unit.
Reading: 13; V
